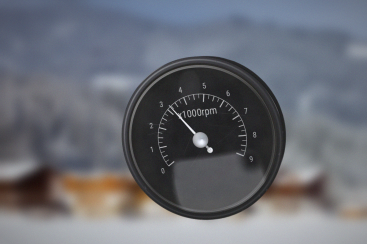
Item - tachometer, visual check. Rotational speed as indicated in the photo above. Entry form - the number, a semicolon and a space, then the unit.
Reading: 3250; rpm
